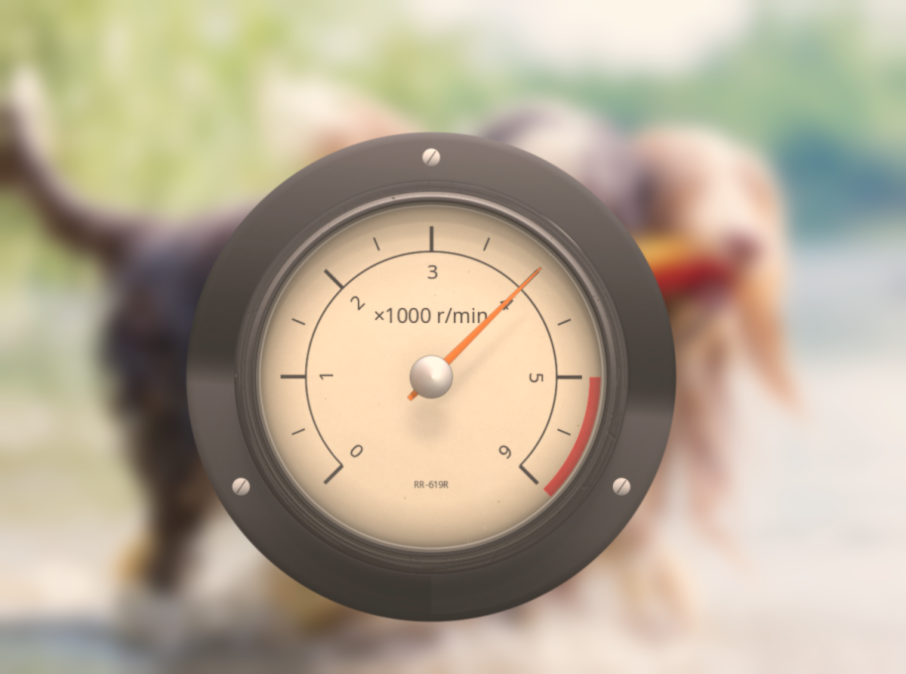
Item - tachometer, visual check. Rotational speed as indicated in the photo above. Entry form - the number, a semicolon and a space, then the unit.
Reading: 4000; rpm
